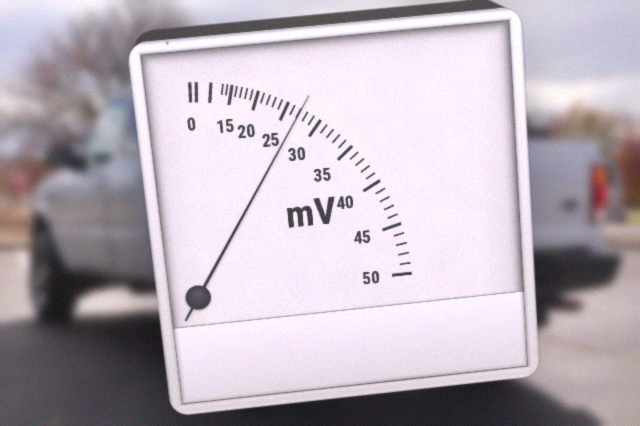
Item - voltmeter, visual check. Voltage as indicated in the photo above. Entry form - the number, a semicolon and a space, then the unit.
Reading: 27; mV
